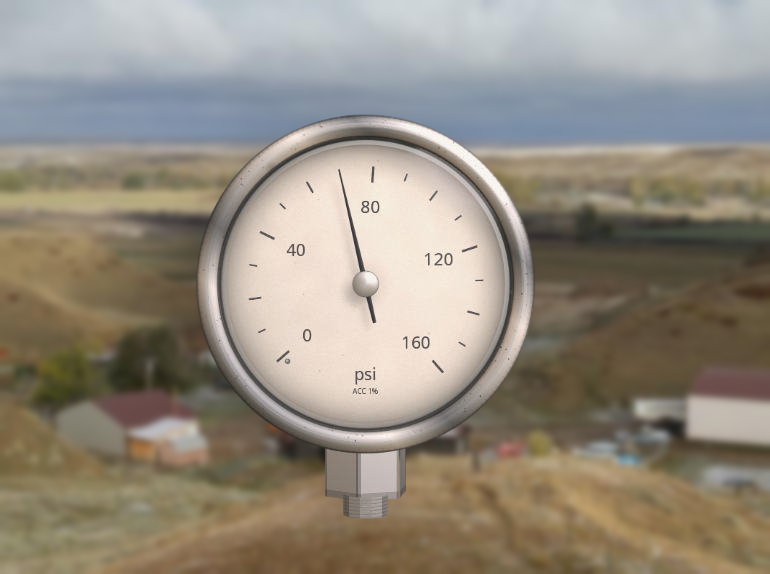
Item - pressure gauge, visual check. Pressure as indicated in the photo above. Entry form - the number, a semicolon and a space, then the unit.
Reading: 70; psi
